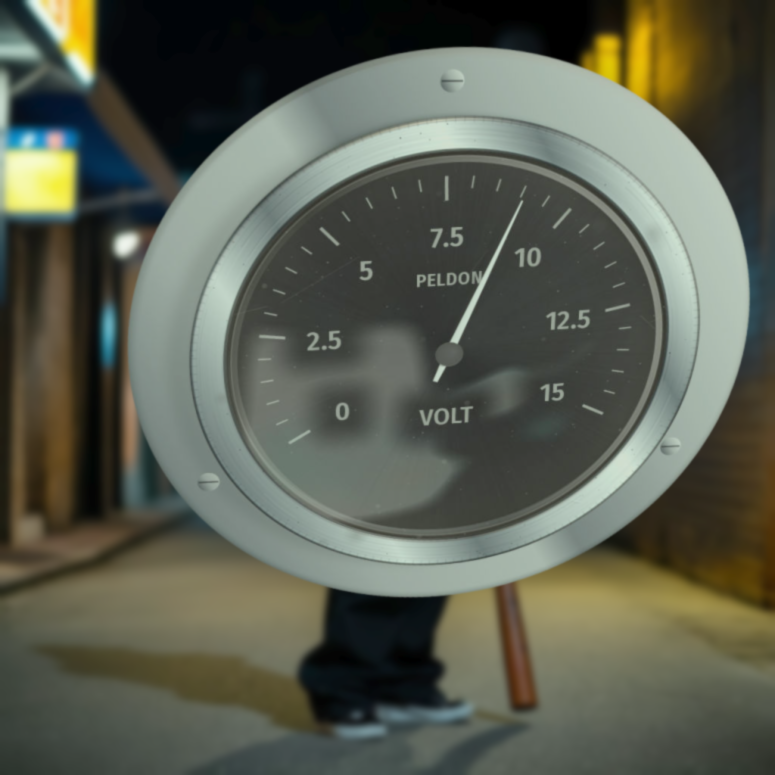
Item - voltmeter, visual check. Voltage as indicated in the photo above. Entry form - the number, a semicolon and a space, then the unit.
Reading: 9; V
